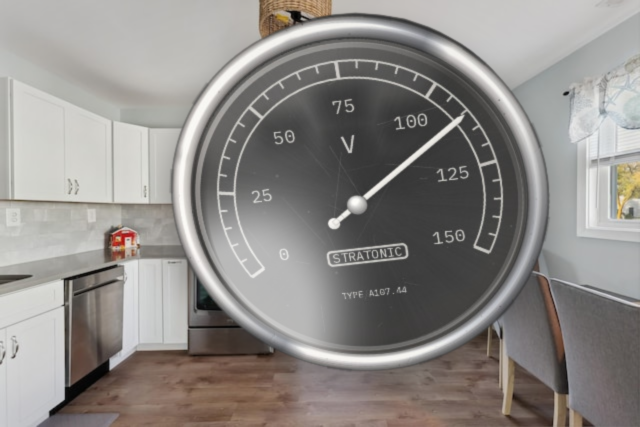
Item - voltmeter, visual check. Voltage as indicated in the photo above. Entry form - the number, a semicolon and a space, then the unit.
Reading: 110; V
